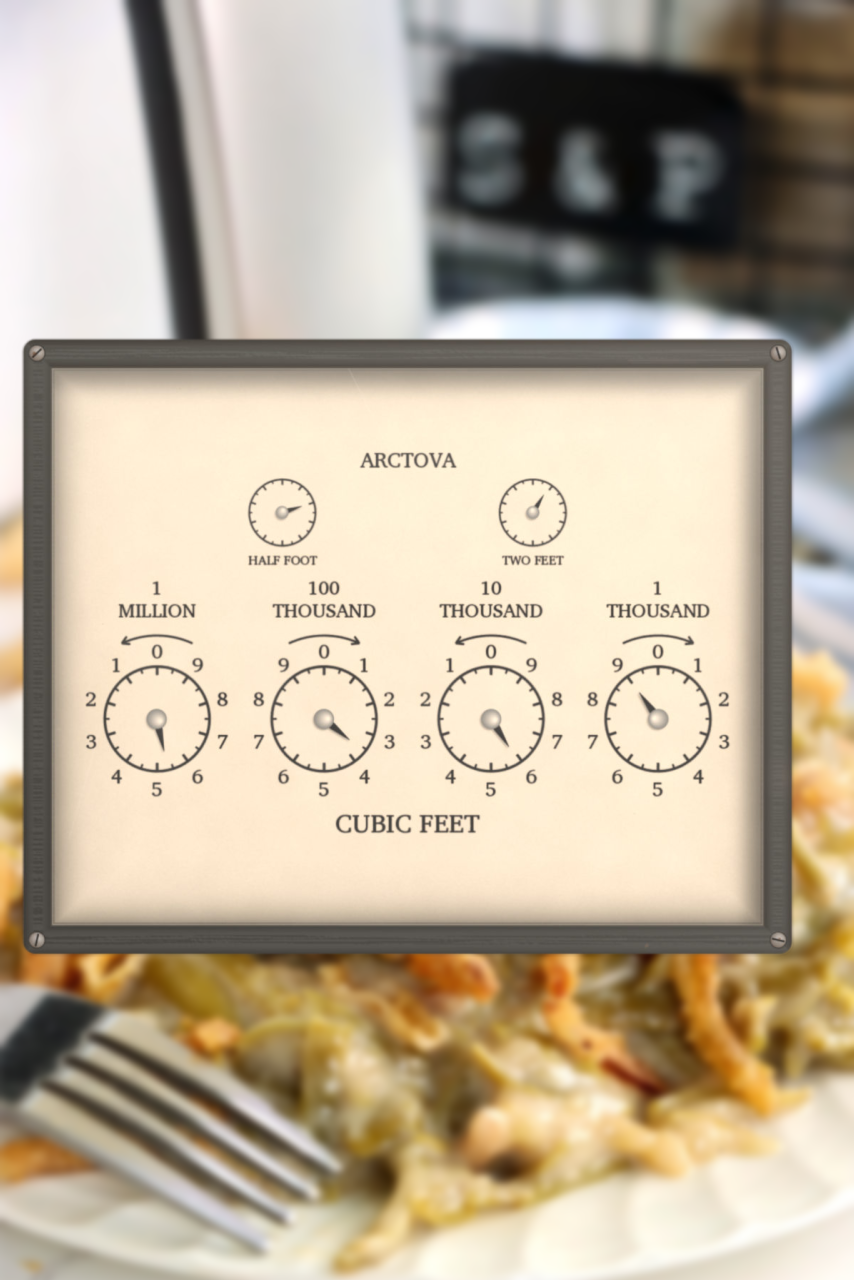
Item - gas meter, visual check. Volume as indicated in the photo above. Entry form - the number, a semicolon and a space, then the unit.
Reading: 535900; ft³
